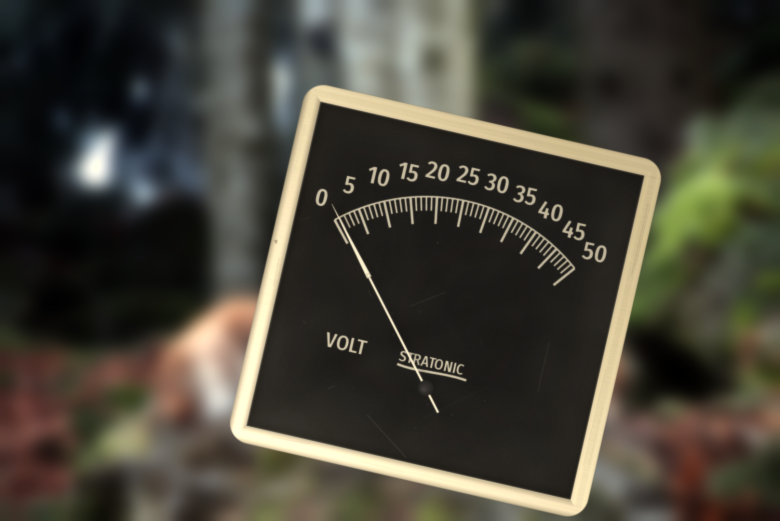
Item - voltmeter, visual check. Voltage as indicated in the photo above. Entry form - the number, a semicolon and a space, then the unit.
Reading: 1; V
